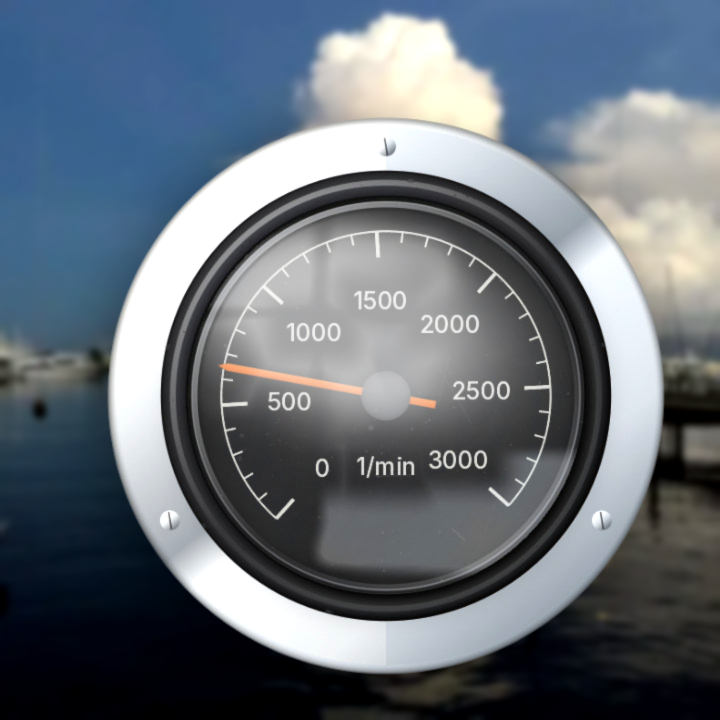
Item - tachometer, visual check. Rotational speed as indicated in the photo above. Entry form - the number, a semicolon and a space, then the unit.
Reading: 650; rpm
